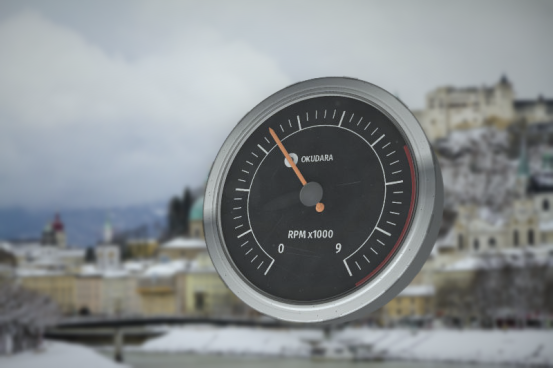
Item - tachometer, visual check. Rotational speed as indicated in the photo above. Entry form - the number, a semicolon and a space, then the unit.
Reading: 3400; rpm
